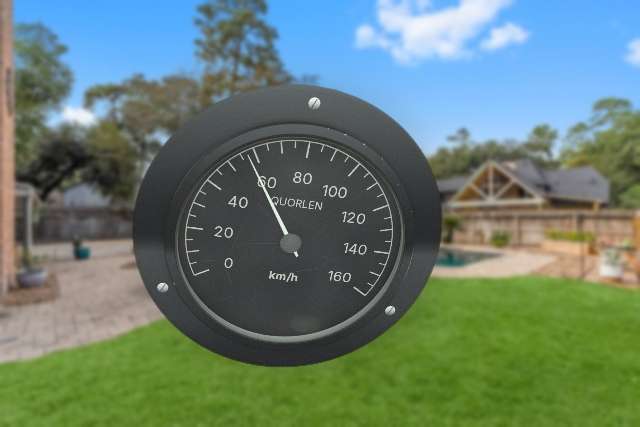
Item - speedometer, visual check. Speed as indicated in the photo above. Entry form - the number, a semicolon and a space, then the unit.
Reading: 57.5; km/h
